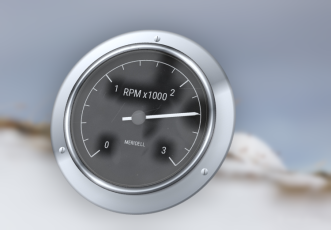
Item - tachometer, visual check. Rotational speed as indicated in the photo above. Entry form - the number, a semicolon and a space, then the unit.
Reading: 2400; rpm
